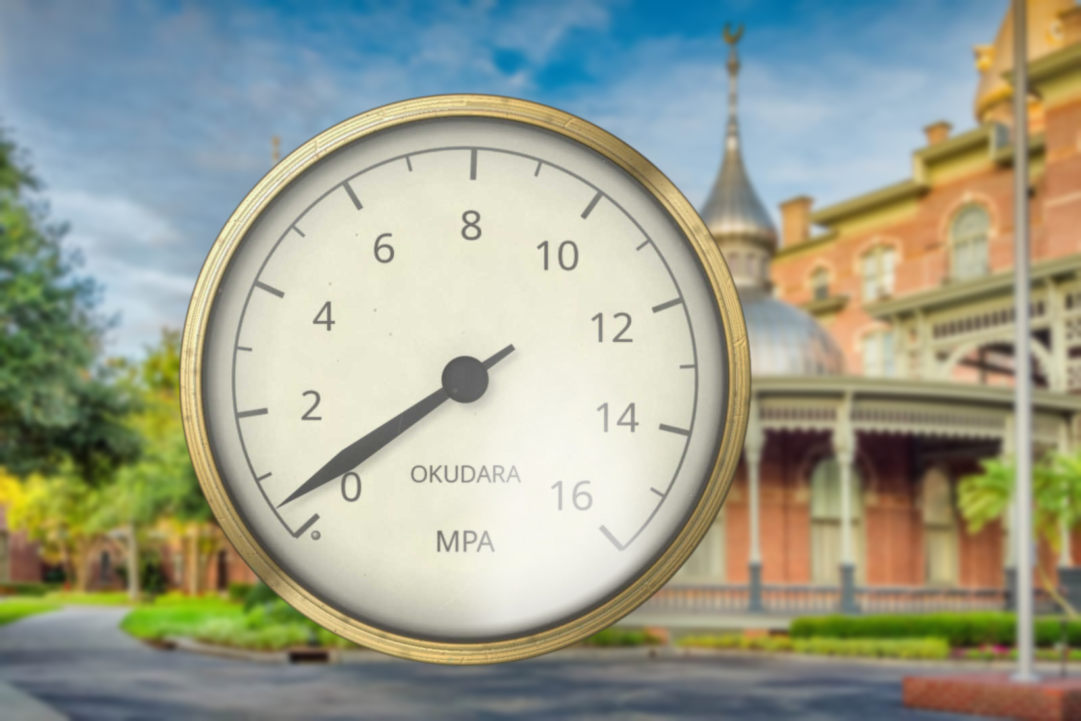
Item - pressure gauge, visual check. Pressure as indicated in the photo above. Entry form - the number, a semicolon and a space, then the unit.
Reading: 0.5; MPa
